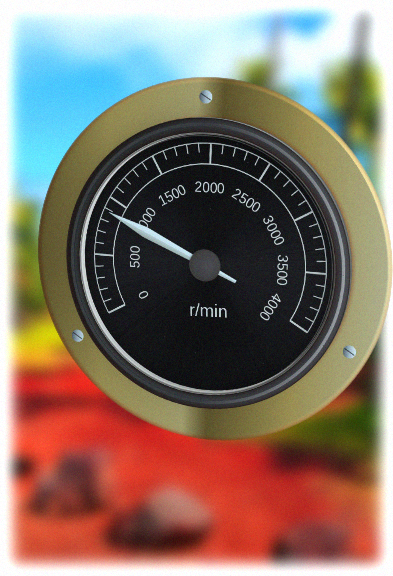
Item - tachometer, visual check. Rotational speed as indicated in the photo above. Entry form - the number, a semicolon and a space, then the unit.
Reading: 900; rpm
